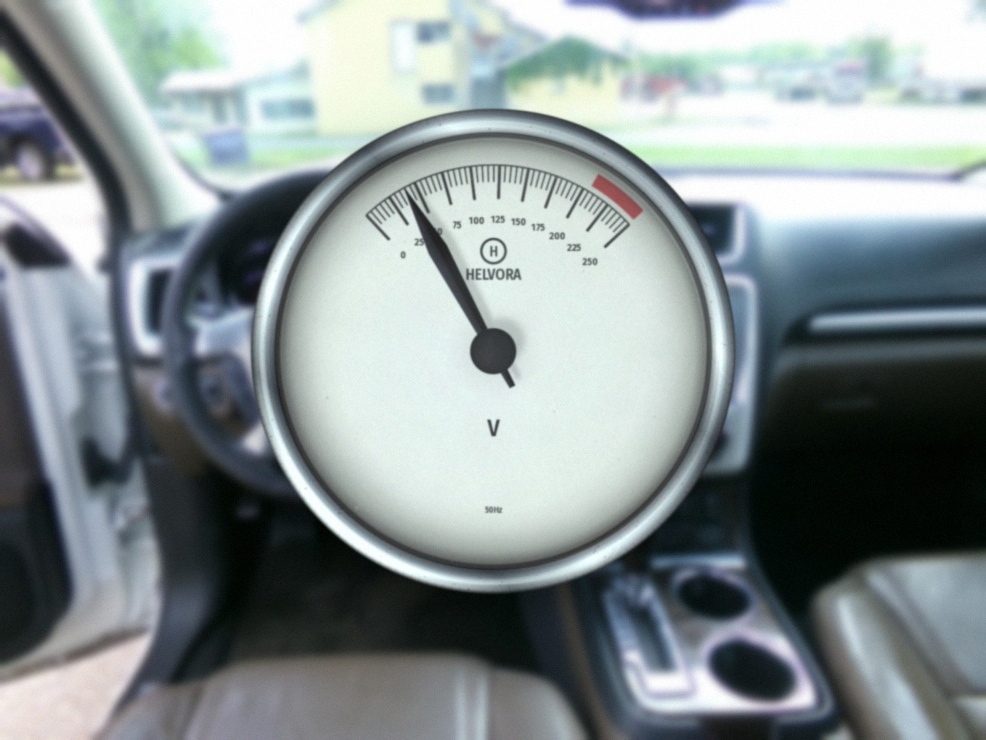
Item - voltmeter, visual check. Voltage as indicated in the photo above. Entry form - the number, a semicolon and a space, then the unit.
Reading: 40; V
